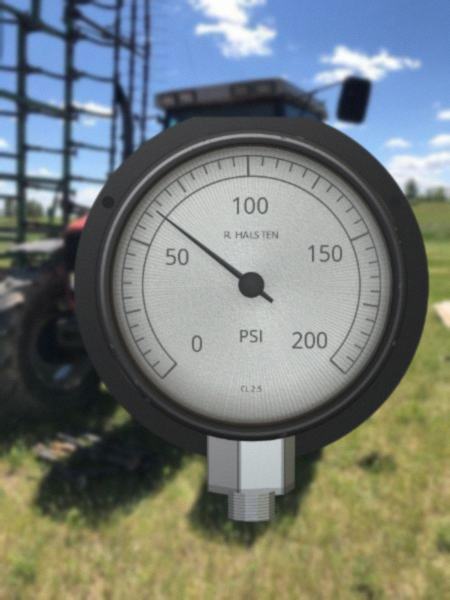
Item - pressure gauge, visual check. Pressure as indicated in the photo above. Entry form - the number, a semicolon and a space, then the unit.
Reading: 62.5; psi
